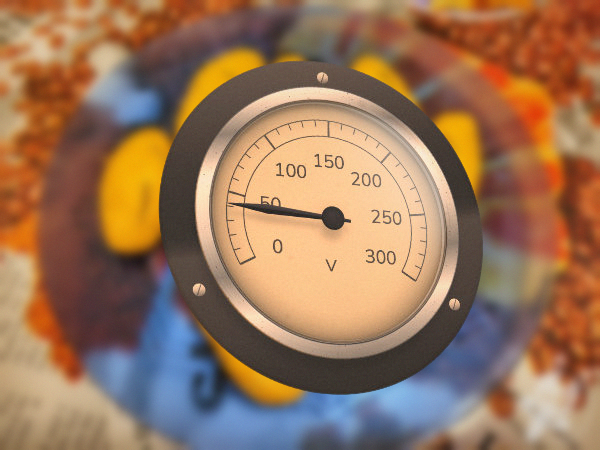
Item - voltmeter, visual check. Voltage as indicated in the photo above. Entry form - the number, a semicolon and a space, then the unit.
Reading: 40; V
